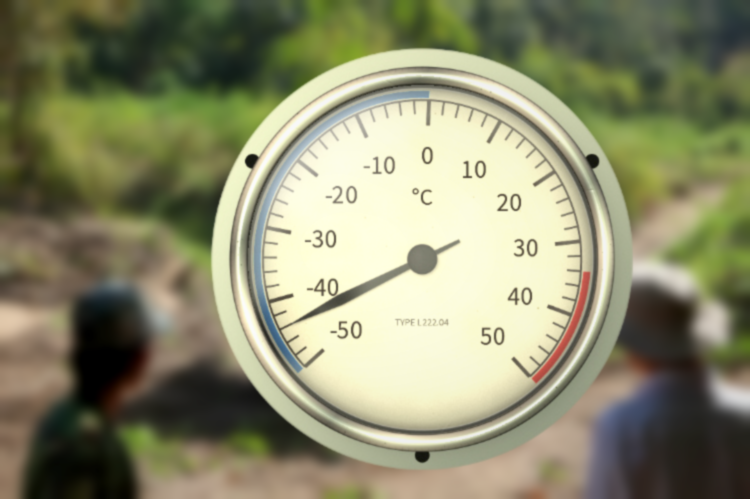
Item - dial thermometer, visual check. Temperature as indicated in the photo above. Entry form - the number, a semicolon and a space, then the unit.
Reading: -44; °C
